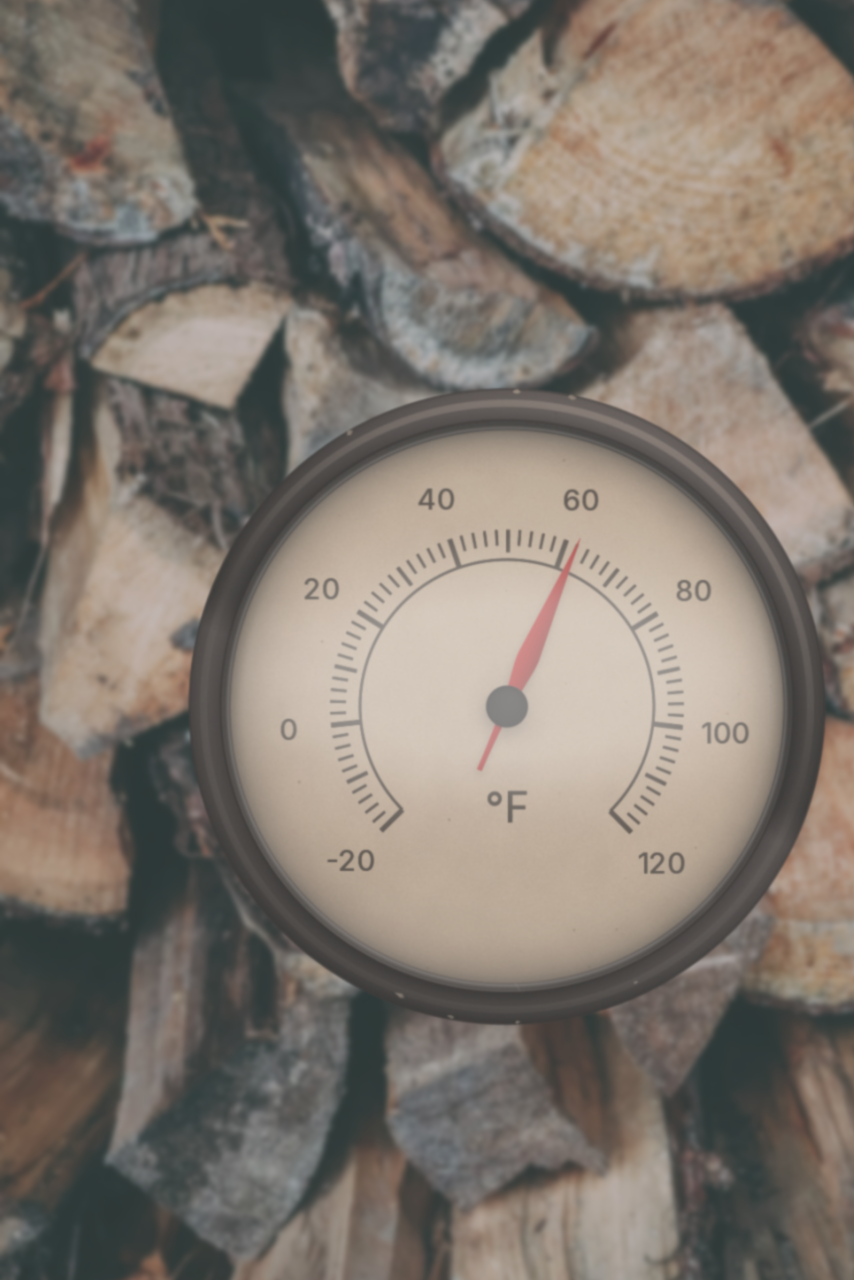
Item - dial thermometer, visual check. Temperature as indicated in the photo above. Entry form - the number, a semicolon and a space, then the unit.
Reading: 62; °F
